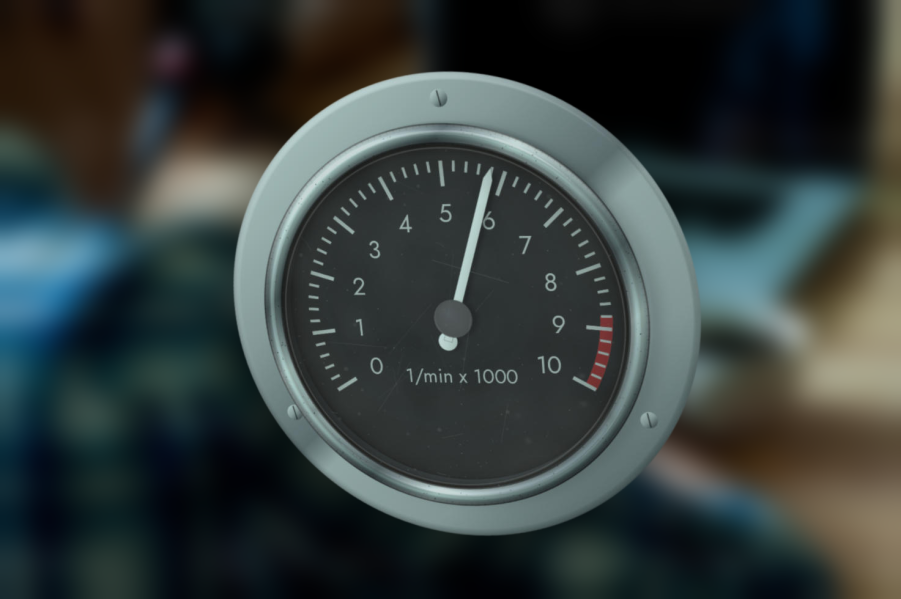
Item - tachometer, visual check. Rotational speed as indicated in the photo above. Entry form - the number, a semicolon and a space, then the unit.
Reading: 5800; rpm
